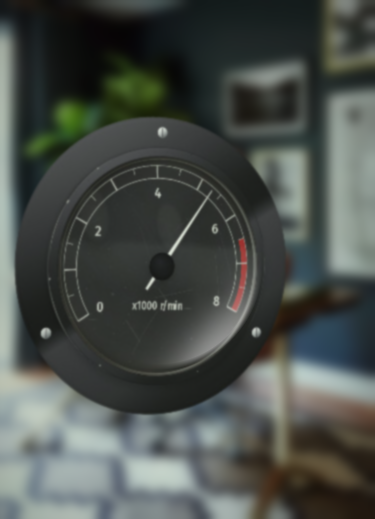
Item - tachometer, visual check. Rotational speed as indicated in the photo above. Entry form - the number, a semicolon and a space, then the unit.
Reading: 5250; rpm
